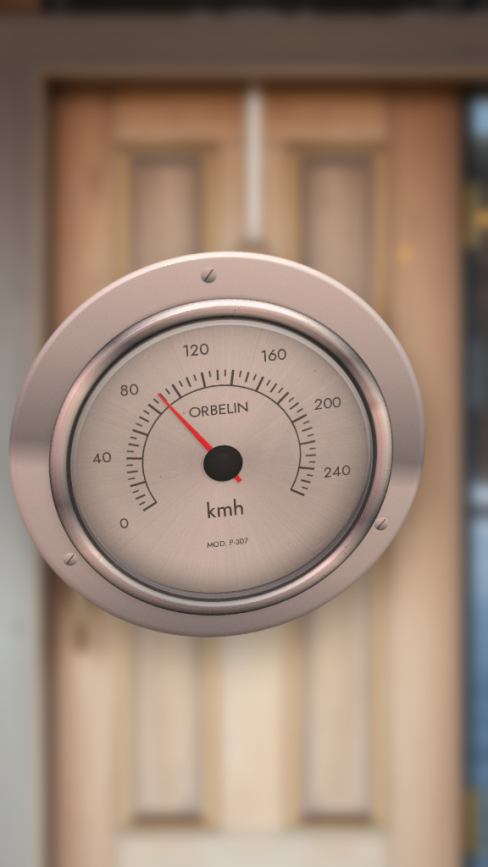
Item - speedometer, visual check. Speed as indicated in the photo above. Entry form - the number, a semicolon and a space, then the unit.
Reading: 90; km/h
